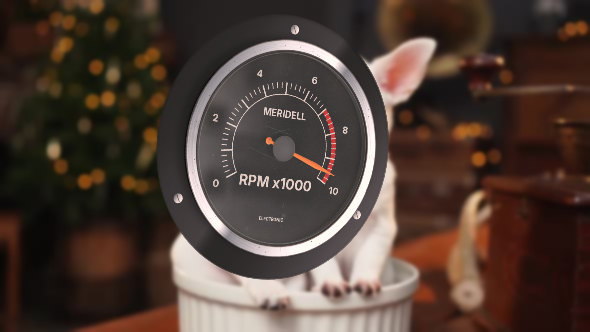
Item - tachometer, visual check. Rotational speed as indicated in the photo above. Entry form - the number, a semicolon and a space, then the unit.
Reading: 9600; rpm
